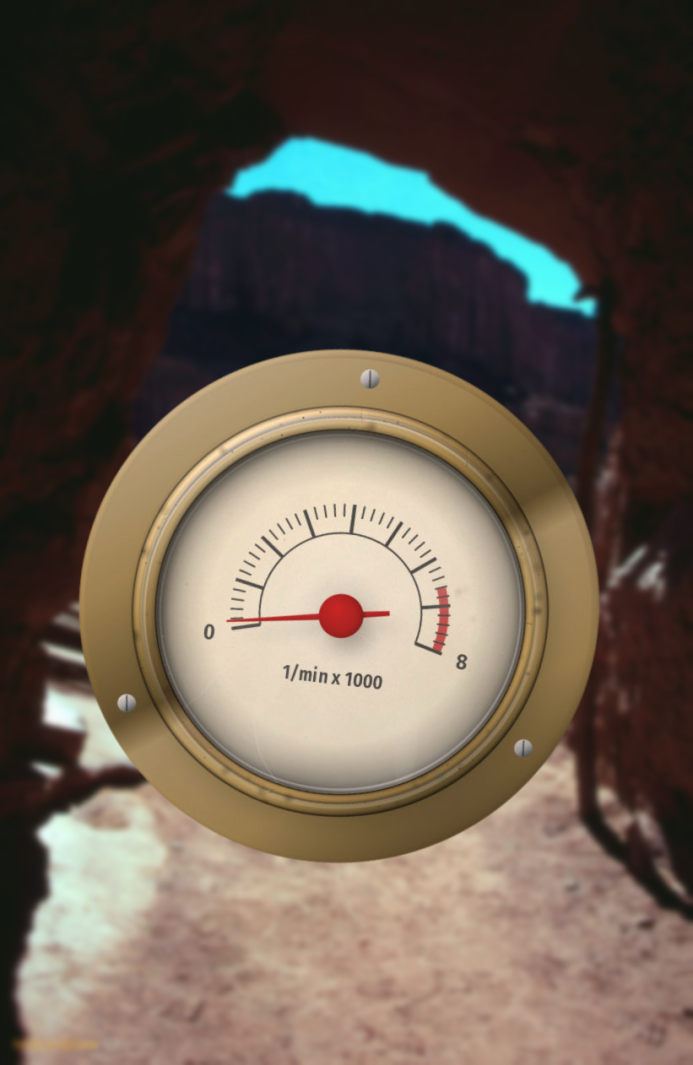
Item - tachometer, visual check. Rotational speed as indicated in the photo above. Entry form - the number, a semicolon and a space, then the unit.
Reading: 200; rpm
